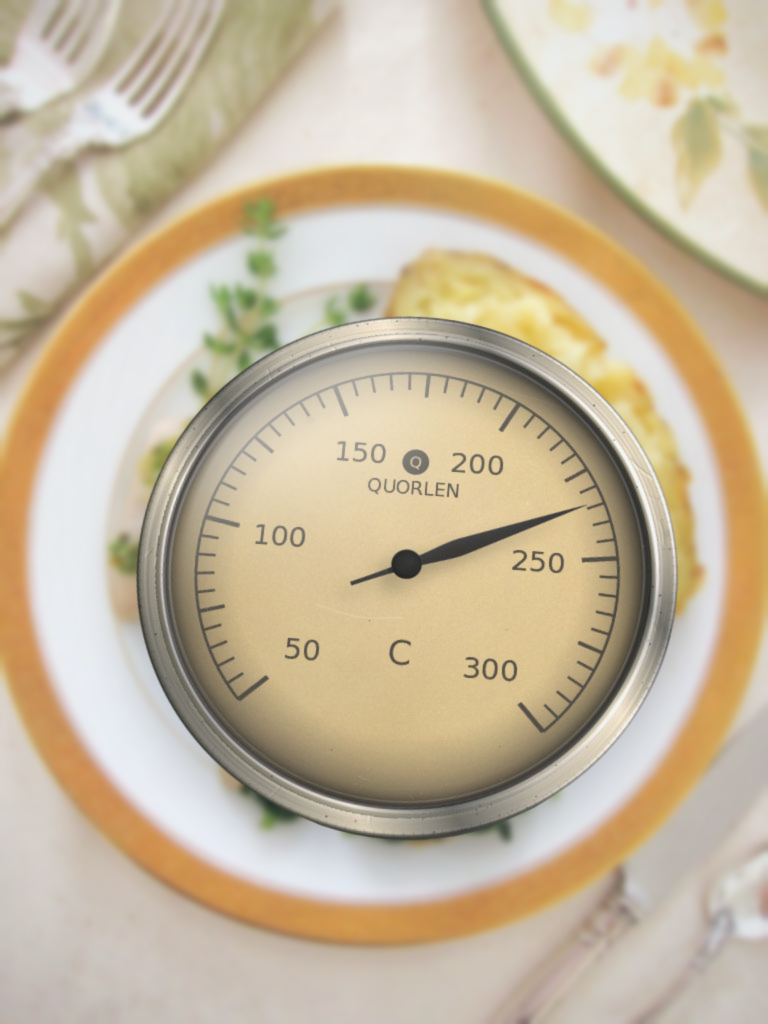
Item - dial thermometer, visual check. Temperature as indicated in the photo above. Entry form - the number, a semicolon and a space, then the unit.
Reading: 235; °C
